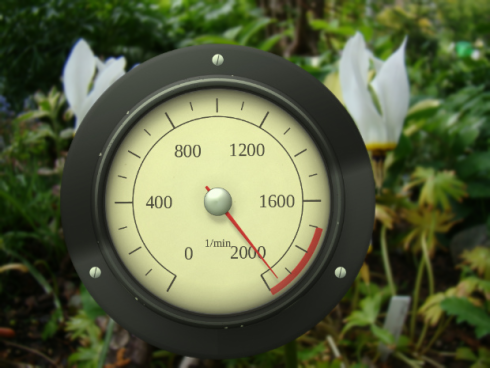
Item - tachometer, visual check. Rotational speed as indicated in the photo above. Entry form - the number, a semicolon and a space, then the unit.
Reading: 1950; rpm
